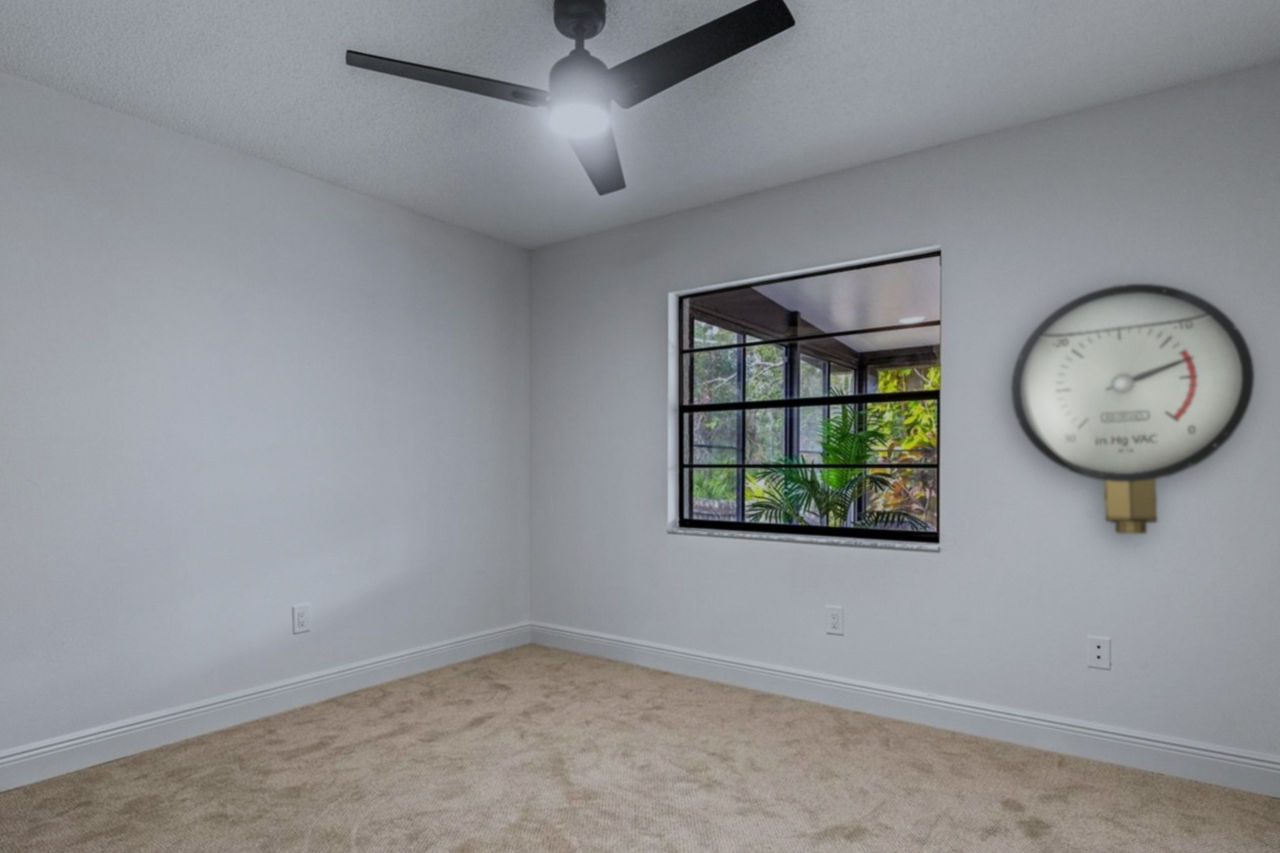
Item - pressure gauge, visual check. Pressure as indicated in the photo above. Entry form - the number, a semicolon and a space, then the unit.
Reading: -7; inHg
